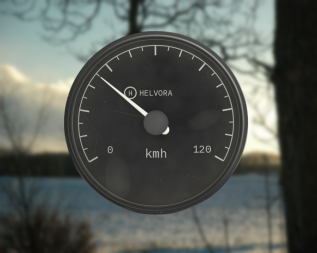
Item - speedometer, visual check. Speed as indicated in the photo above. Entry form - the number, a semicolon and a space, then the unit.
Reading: 35; km/h
